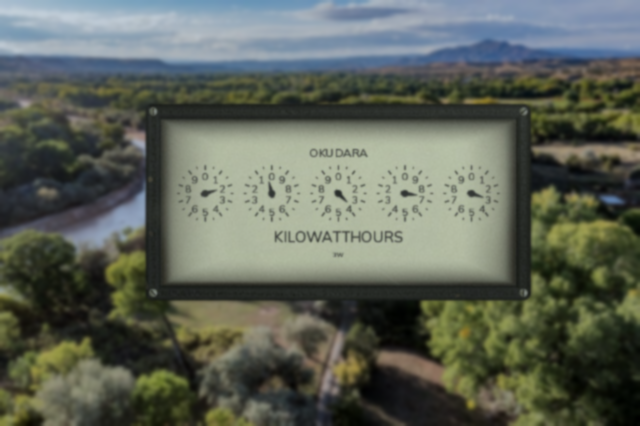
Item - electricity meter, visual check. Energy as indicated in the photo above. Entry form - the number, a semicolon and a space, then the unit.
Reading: 20373; kWh
